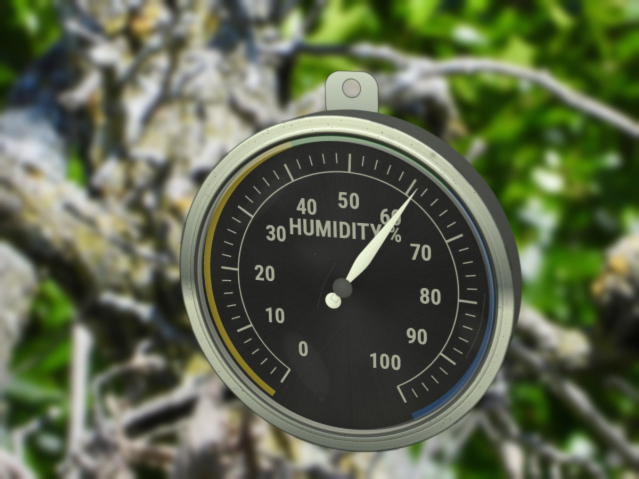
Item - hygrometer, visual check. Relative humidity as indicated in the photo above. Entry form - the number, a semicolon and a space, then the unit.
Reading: 61; %
